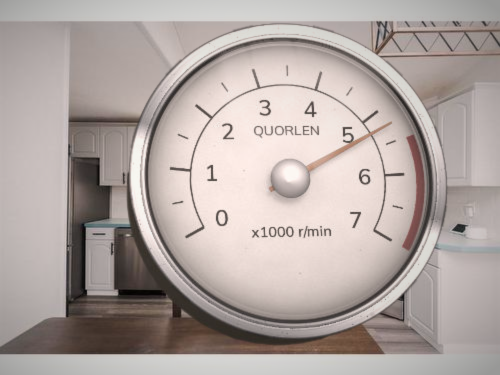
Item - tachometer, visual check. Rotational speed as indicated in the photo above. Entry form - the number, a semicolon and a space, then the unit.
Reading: 5250; rpm
